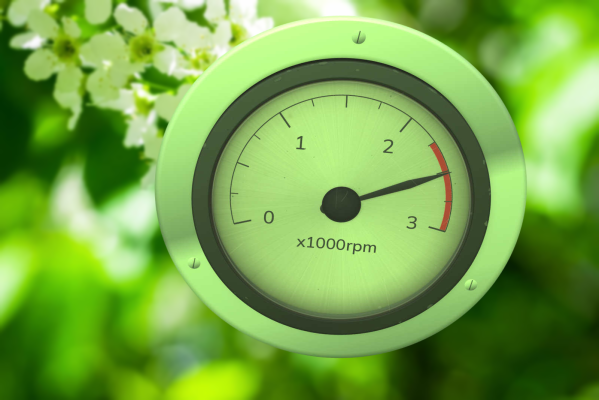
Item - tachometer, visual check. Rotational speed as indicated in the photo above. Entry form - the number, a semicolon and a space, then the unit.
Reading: 2500; rpm
